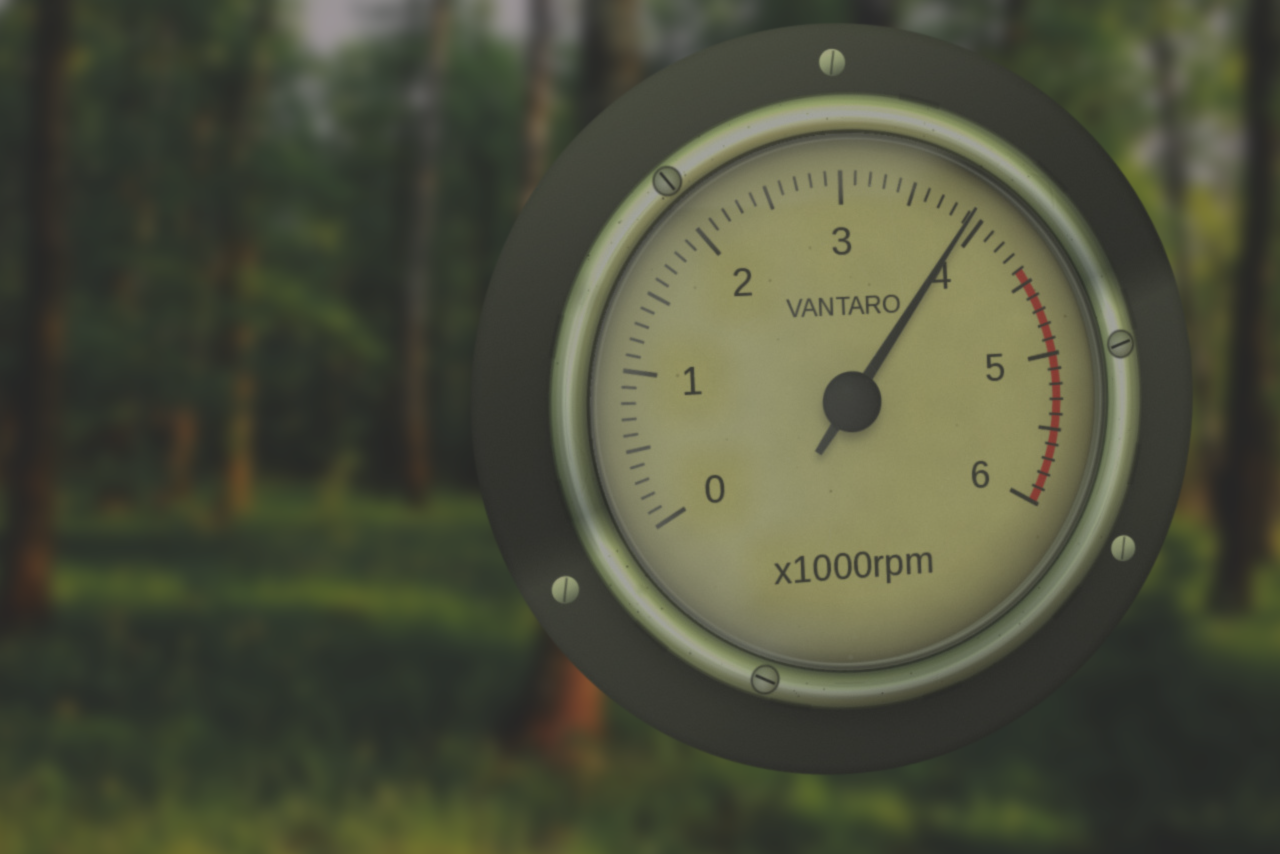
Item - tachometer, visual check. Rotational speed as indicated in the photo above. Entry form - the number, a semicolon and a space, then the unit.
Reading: 3900; rpm
